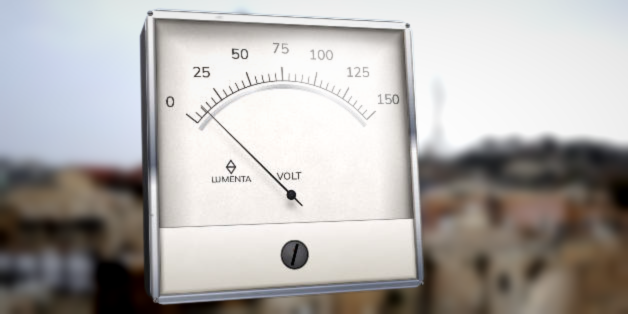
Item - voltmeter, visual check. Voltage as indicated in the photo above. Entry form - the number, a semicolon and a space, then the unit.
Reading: 10; V
